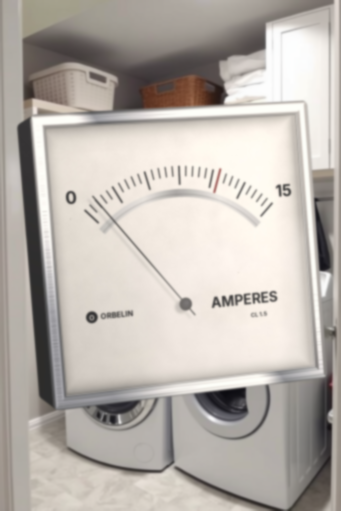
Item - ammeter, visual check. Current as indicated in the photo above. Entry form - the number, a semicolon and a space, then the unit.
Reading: 1; A
